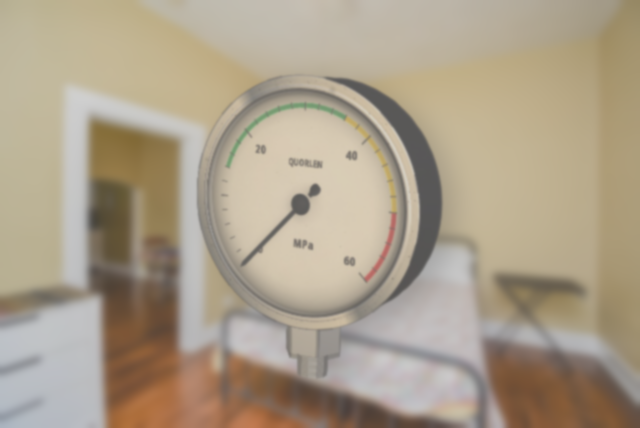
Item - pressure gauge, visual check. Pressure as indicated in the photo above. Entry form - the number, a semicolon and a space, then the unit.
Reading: 0; MPa
